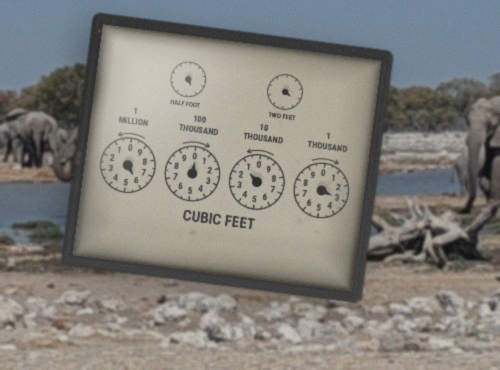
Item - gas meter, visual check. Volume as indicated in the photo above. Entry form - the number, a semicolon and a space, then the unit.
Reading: 601300; ft³
